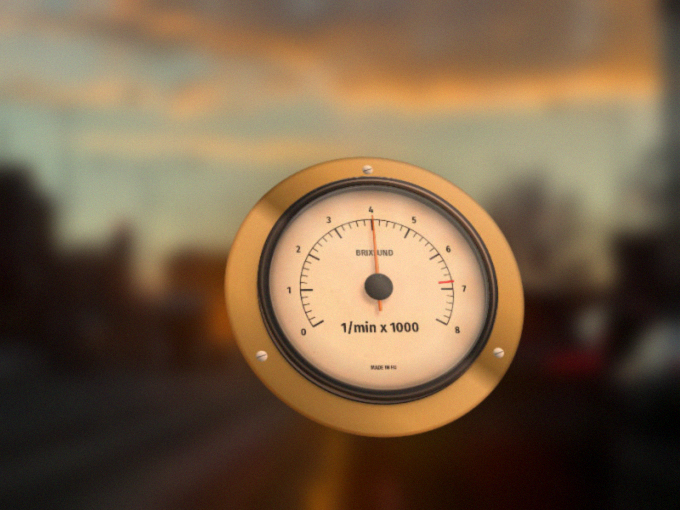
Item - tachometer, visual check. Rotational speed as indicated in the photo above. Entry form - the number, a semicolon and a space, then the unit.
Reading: 4000; rpm
